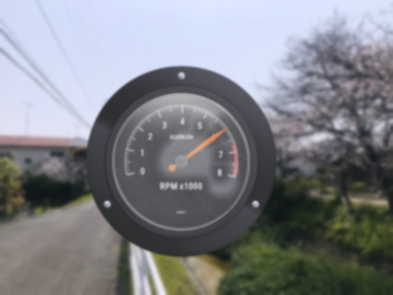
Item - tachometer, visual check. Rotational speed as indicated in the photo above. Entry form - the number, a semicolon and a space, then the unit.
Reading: 6000; rpm
